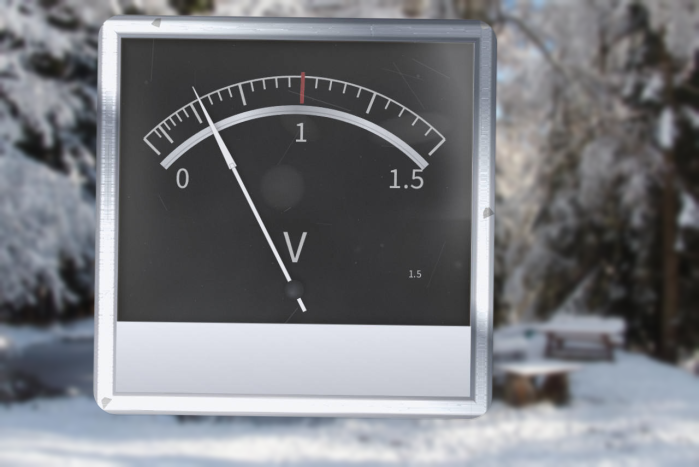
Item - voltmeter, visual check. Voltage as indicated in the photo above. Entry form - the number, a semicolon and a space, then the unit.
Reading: 0.55; V
